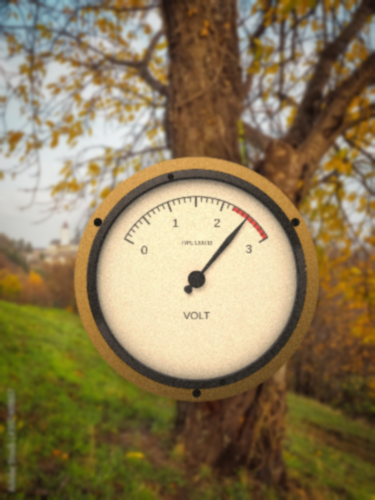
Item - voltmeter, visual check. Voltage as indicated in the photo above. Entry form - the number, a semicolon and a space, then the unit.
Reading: 2.5; V
